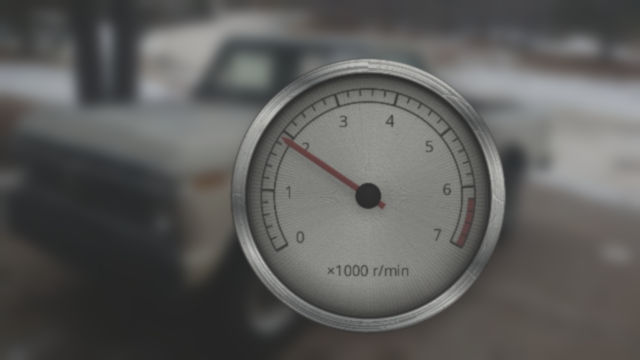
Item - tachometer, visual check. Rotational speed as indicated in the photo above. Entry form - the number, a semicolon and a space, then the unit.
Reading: 1900; rpm
